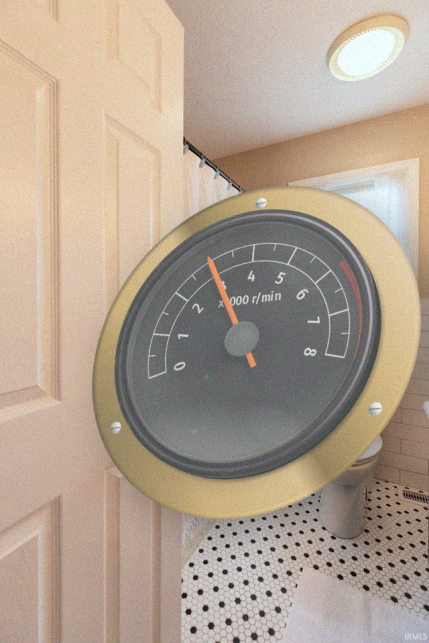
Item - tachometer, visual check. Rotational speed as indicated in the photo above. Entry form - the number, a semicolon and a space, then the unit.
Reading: 3000; rpm
